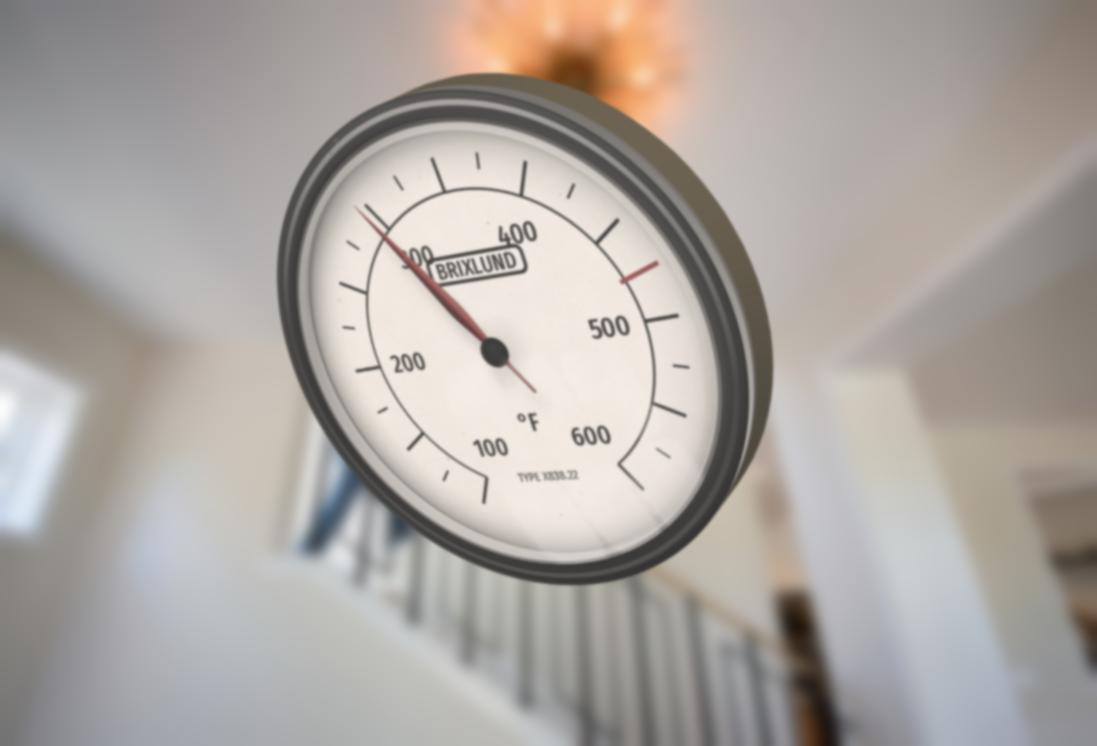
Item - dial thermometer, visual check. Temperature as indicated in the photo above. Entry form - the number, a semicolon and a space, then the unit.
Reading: 300; °F
